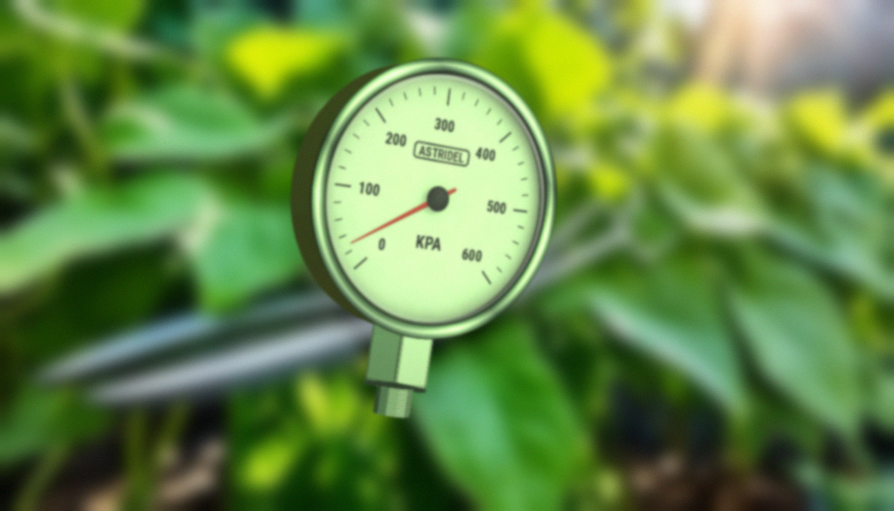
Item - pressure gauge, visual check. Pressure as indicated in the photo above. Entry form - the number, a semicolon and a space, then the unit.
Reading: 30; kPa
